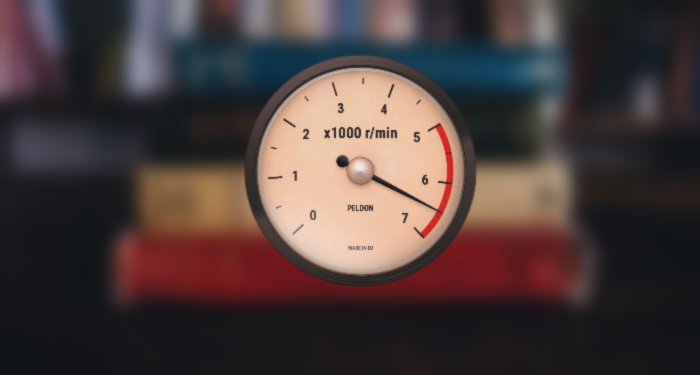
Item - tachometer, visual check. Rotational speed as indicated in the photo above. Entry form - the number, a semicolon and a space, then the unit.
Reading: 6500; rpm
